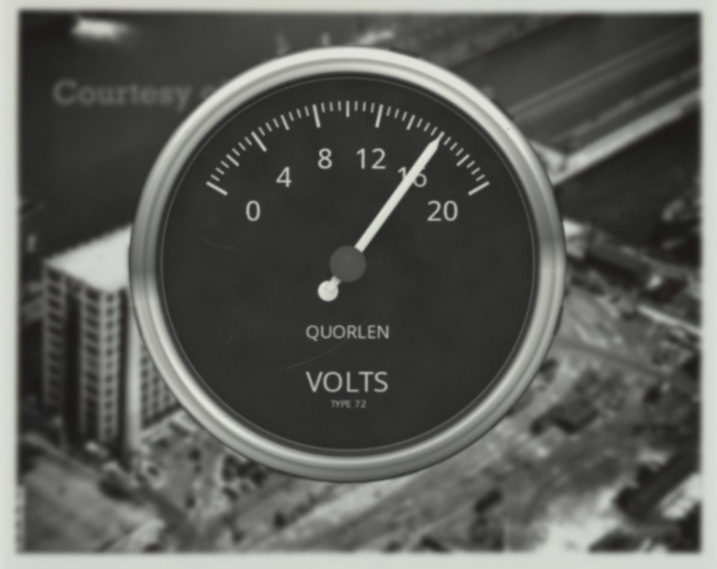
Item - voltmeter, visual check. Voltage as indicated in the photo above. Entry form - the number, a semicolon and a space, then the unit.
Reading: 16; V
